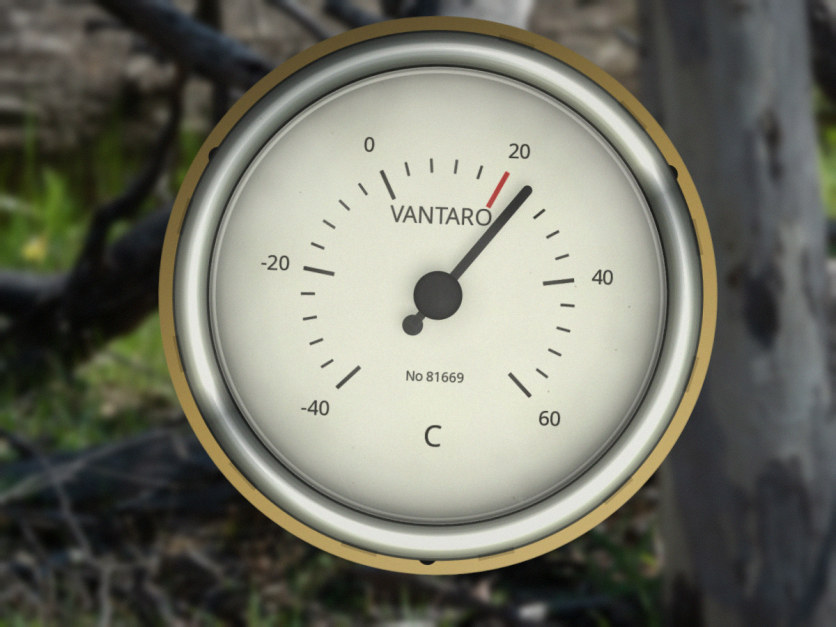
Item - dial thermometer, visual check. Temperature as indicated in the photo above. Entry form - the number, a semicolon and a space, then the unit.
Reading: 24; °C
